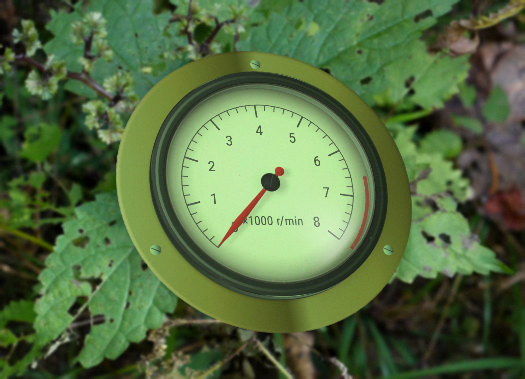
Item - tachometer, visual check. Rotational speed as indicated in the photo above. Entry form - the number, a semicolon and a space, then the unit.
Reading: 0; rpm
